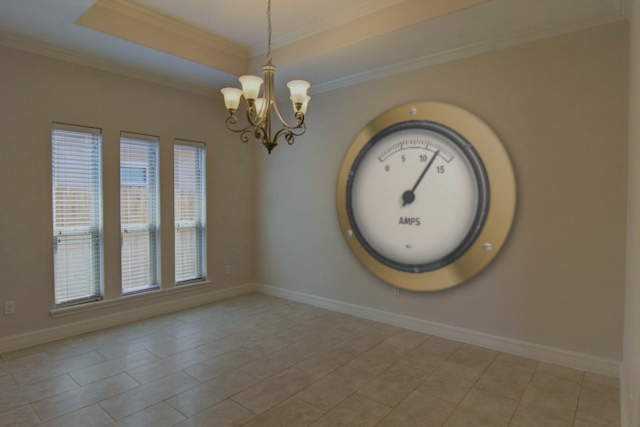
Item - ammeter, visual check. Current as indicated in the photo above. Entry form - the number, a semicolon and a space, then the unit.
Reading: 12.5; A
